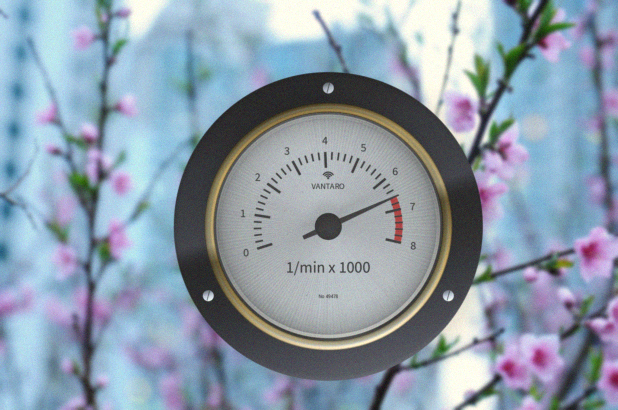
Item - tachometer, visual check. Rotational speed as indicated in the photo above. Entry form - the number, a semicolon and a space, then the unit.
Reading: 6600; rpm
